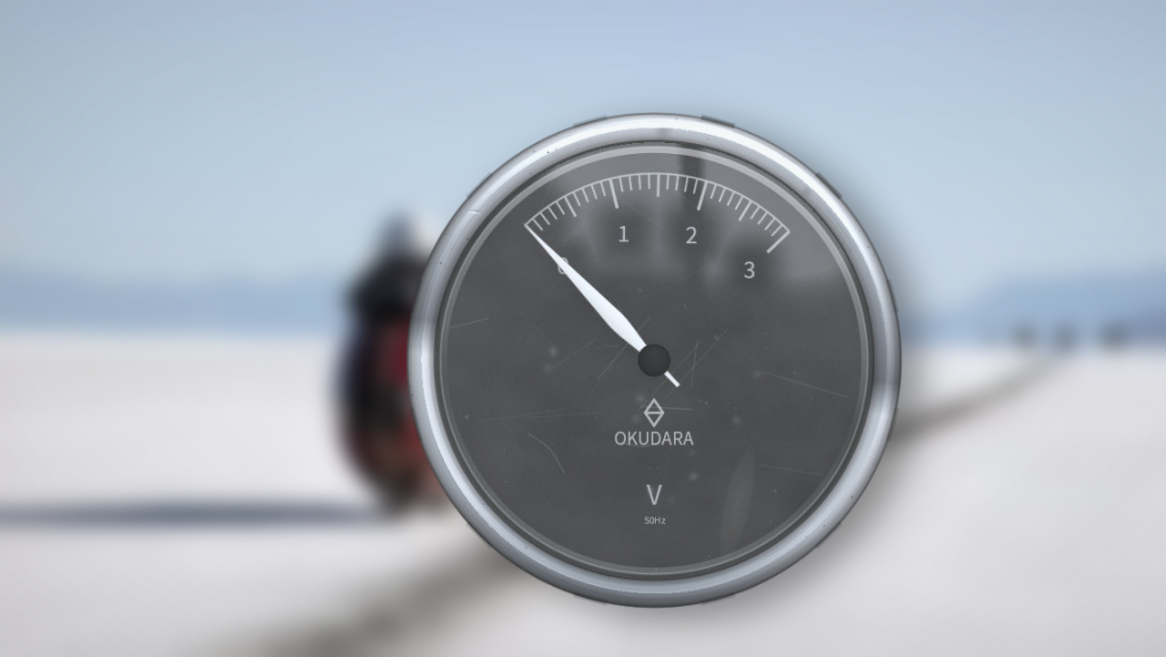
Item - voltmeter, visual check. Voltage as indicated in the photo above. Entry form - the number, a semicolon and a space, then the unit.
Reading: 0; V
